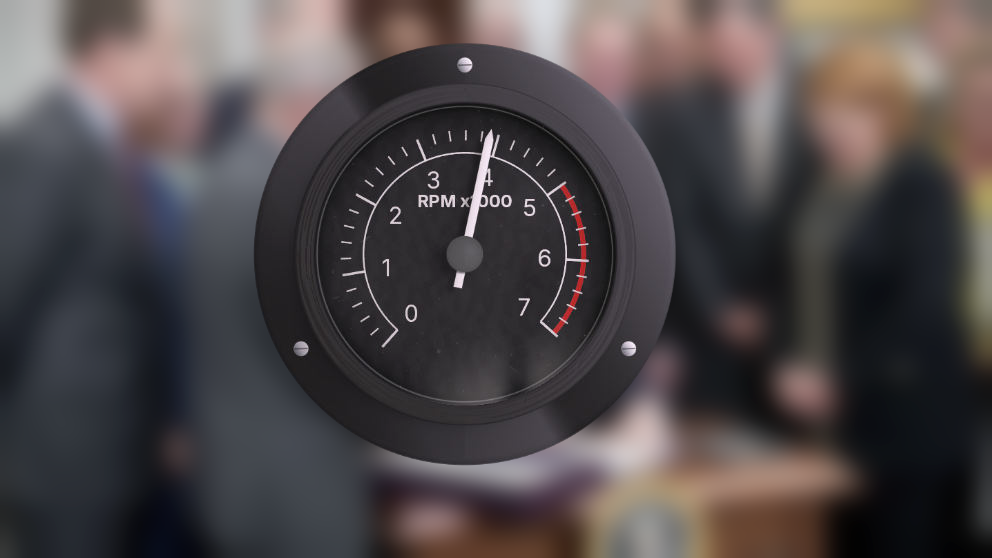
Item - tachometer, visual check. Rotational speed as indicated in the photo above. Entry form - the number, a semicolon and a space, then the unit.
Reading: 3900; rpm
